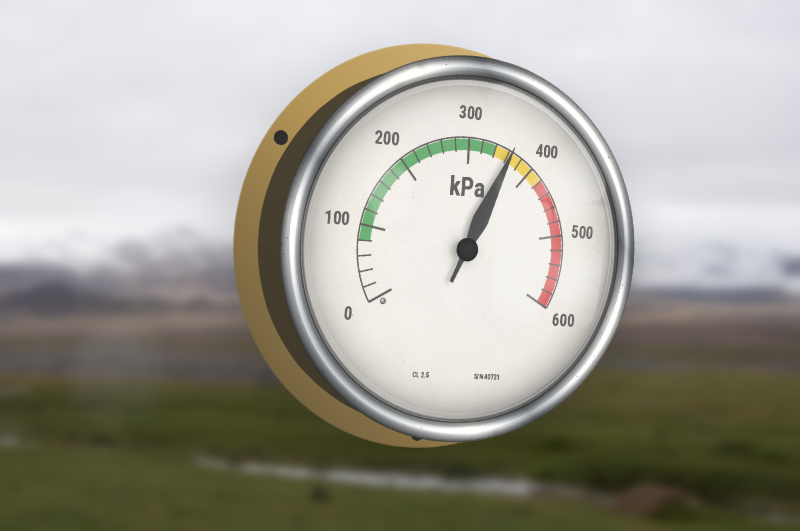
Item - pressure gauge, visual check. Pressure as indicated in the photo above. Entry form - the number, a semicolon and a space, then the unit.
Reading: 360; kPa
